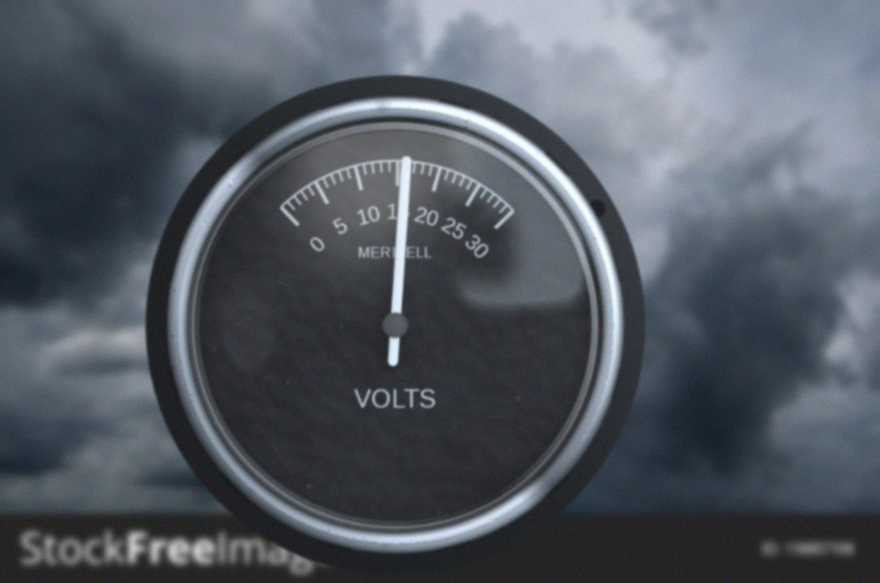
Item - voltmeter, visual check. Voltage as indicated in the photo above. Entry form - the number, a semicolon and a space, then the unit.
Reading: 16; V
